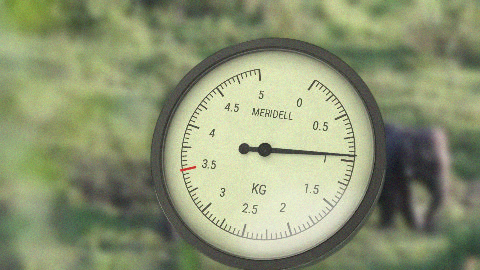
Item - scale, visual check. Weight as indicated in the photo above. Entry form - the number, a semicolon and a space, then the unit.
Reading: 0.95; kg
